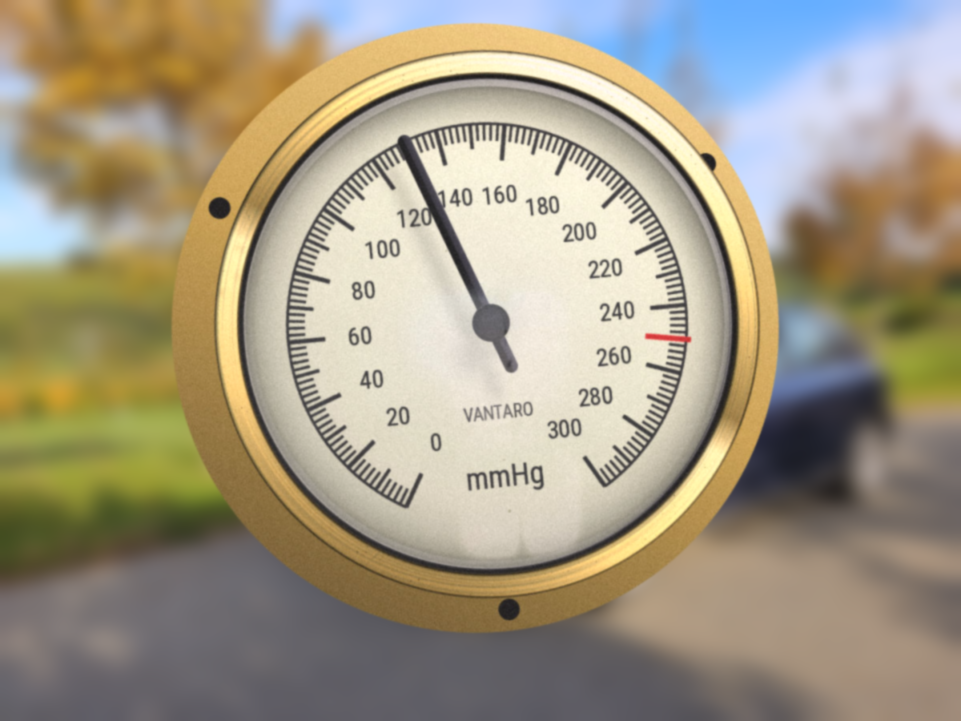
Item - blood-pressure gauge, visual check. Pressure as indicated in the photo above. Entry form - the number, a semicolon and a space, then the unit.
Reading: 130; mmHg
